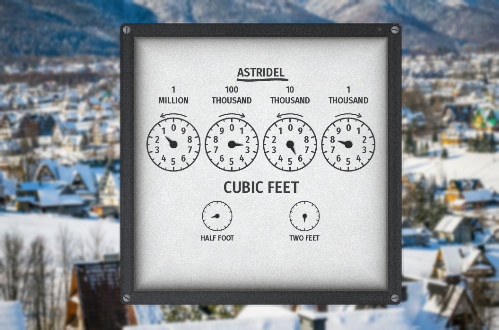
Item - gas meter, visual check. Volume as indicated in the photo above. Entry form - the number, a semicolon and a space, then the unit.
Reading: 125800; ft³
